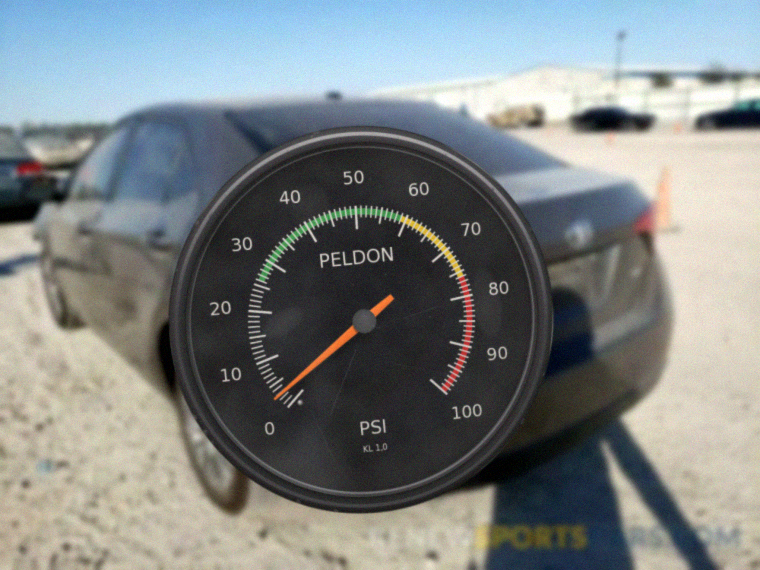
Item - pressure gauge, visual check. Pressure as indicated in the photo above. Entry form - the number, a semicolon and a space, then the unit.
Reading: 3; psi
